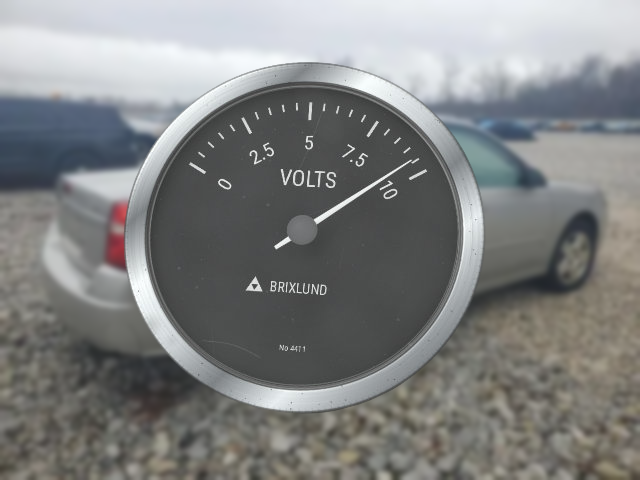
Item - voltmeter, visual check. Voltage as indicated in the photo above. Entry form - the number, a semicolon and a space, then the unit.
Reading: 9.5; V
